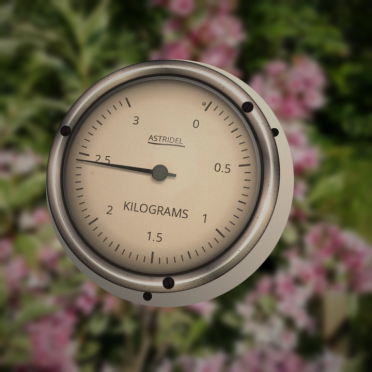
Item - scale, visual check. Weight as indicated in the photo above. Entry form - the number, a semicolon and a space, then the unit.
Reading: 2.45; kg
